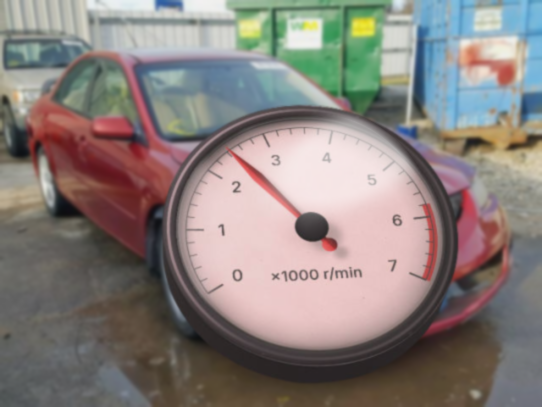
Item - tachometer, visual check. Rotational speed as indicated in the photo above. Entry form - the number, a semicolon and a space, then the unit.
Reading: 2400; rpm
